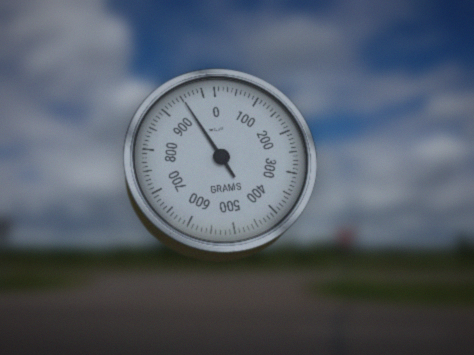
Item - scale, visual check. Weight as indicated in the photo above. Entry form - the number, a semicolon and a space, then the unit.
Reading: 950; g
